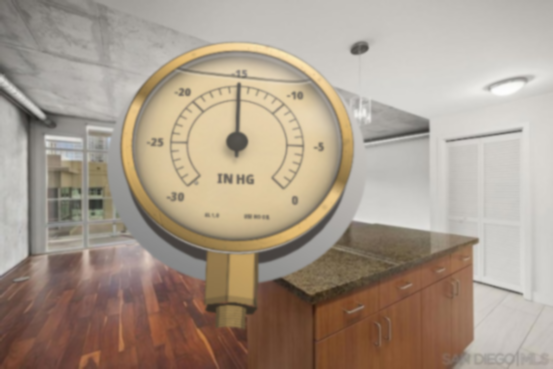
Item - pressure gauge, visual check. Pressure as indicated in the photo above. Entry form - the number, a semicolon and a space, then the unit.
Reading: -15; inHg
